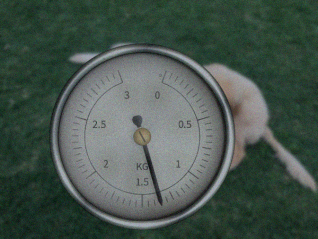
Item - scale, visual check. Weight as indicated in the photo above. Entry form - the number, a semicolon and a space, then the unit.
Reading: 1.35; kg
